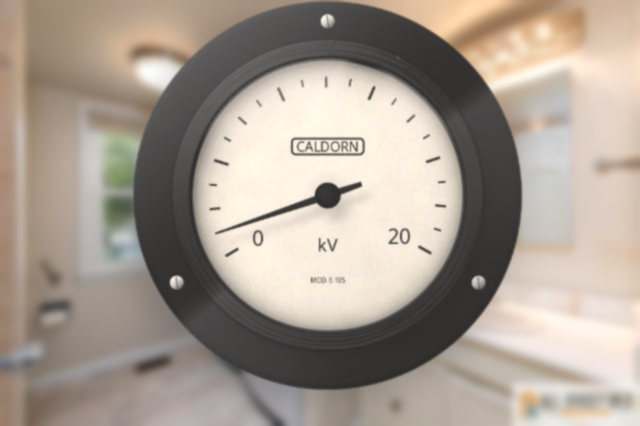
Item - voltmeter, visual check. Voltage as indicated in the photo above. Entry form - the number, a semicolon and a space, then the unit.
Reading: 1; kV
